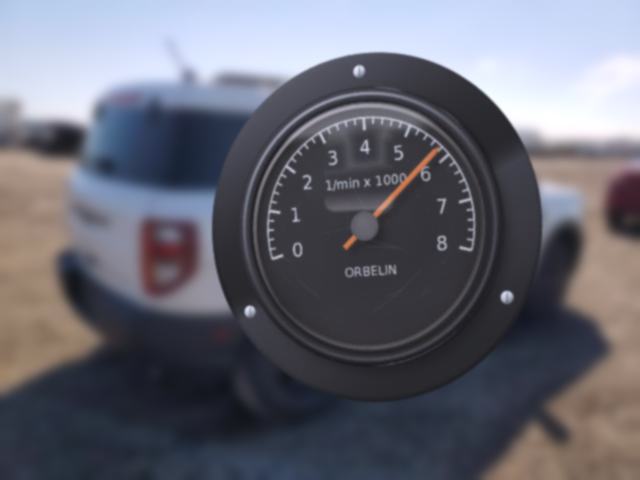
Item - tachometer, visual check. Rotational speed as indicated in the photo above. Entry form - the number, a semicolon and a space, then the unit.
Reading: 5800; rpm
